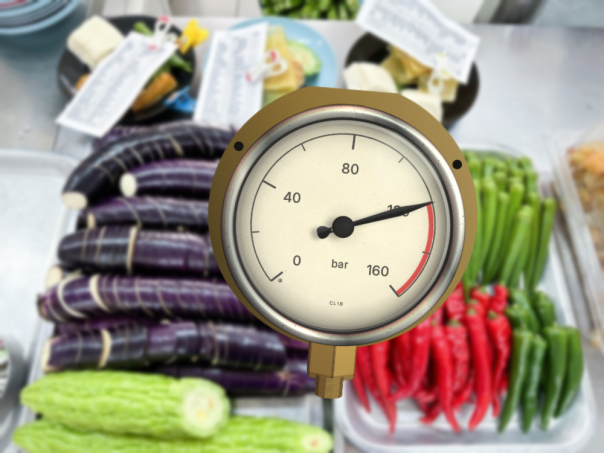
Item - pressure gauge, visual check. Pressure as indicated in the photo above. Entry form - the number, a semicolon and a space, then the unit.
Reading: 120; bar
